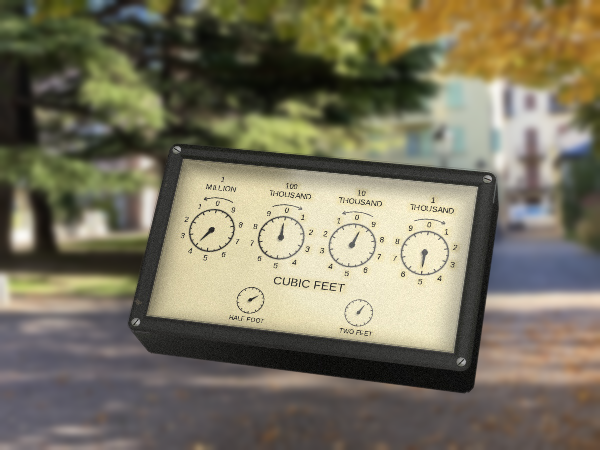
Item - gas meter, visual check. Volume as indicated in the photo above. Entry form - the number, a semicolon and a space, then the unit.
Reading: 399500; ft³
